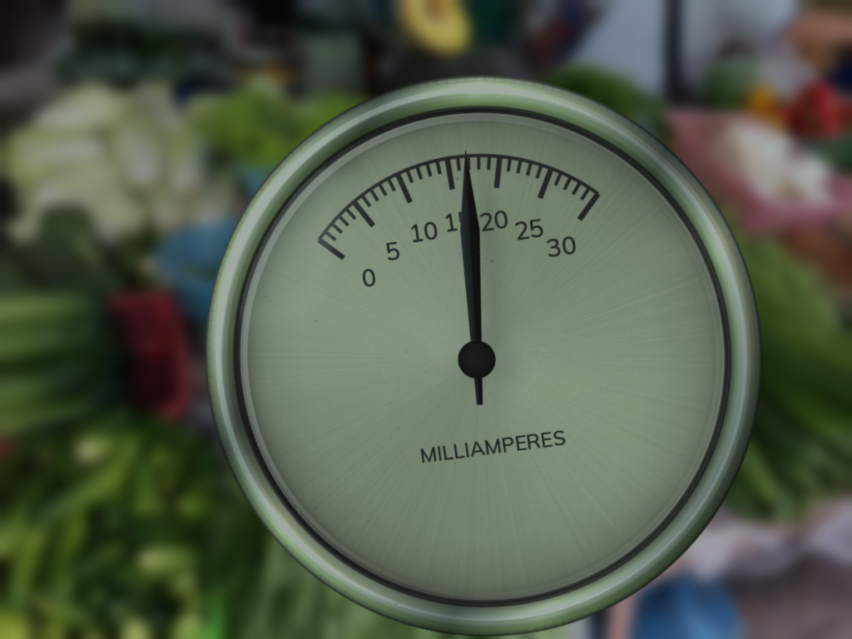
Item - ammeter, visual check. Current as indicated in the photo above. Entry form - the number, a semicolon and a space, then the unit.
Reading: 17; mA
